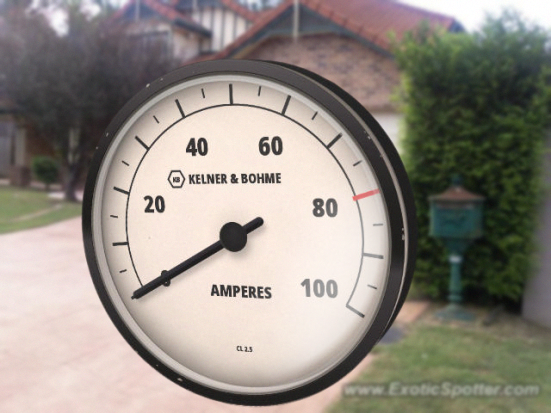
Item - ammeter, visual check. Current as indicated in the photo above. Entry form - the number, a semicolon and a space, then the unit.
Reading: 0; A
